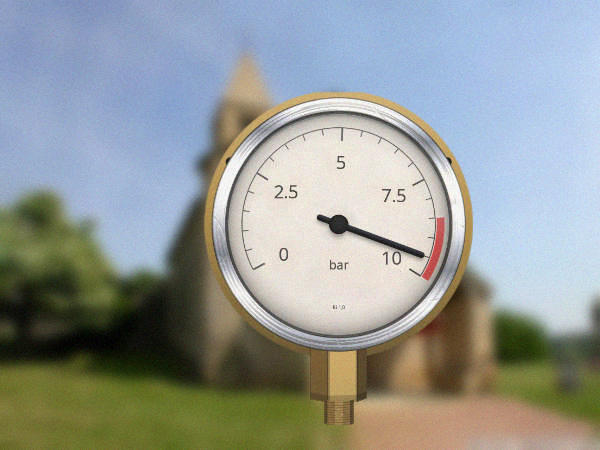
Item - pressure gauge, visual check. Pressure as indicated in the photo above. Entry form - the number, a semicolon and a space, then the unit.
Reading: 9.5; bar
